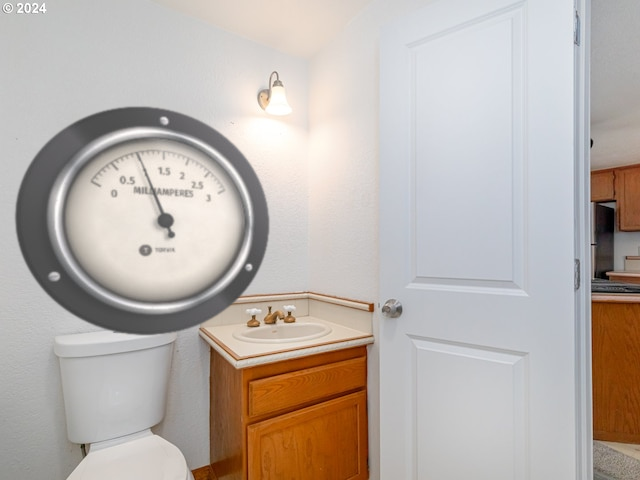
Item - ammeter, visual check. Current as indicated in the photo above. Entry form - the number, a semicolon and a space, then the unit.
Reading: 1; mA
